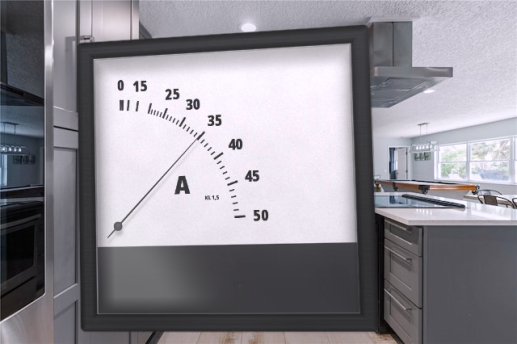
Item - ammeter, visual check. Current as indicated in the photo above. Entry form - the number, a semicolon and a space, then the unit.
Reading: 35; A
